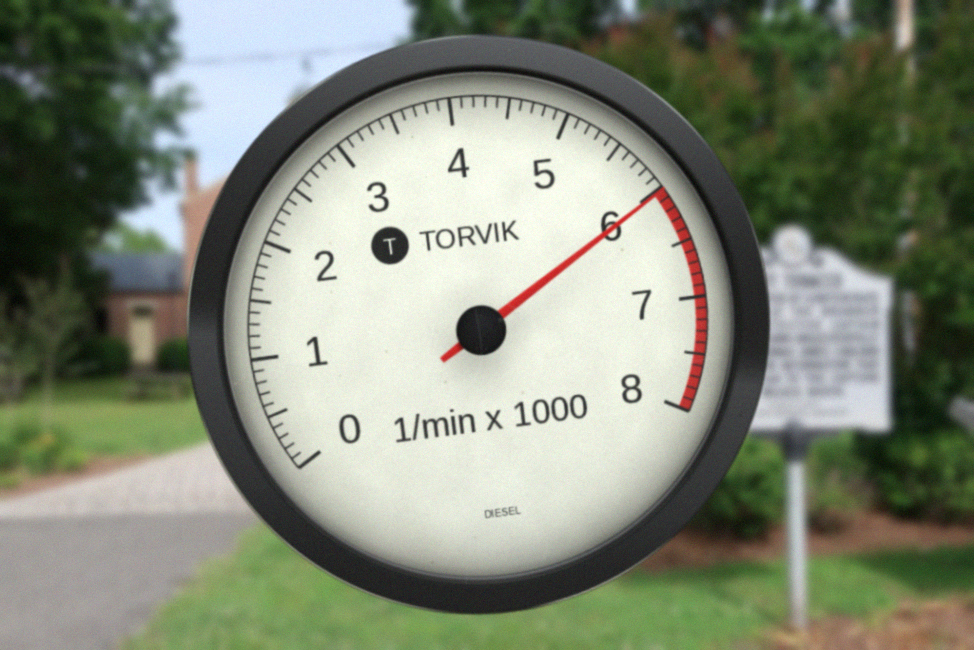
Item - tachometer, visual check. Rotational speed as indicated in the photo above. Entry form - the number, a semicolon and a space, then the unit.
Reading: 6000; rpm
